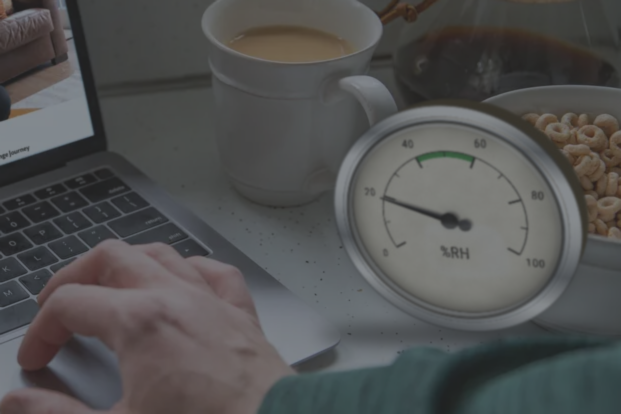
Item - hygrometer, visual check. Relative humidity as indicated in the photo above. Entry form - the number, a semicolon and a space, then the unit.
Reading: 20; %
